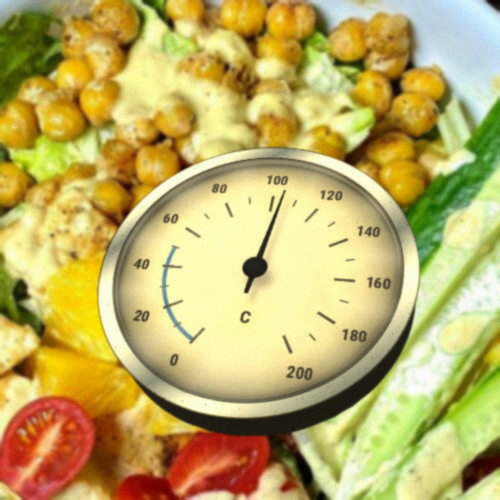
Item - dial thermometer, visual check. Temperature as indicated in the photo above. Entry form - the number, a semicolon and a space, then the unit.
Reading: 105; °C
